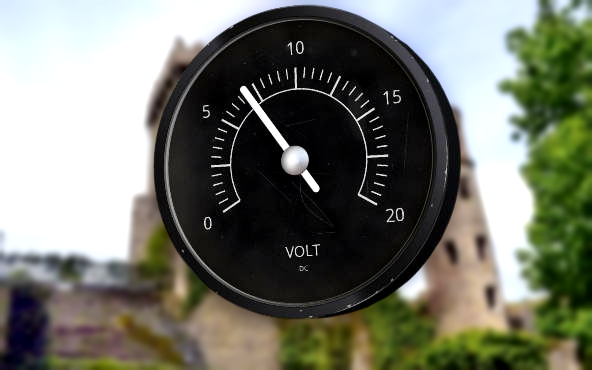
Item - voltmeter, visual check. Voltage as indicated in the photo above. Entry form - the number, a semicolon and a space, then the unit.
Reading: 7; V
